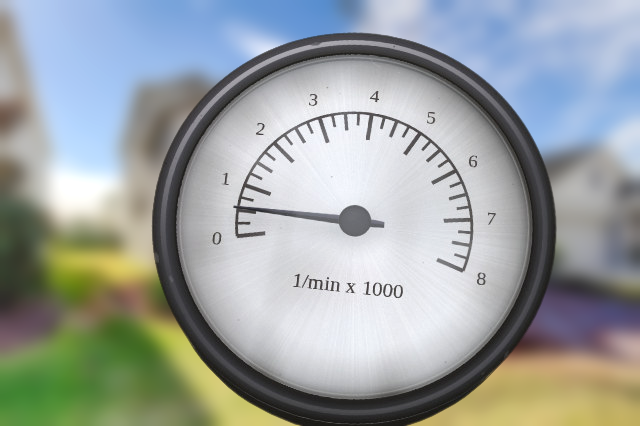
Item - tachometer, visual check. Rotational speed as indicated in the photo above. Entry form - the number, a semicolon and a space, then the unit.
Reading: 500; rpm
